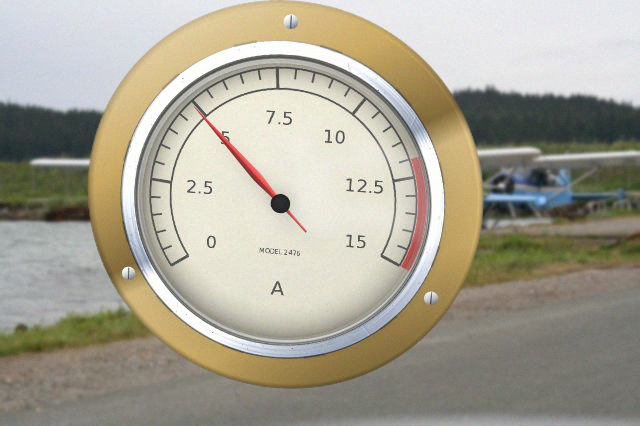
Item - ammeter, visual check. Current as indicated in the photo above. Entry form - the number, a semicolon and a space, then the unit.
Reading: 5; A
